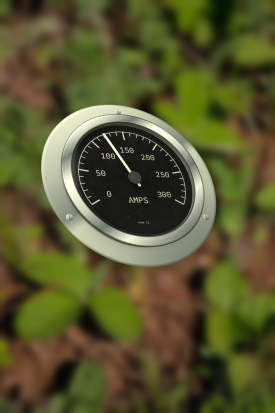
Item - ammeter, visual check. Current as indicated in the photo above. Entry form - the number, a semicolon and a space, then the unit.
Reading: 120; A
